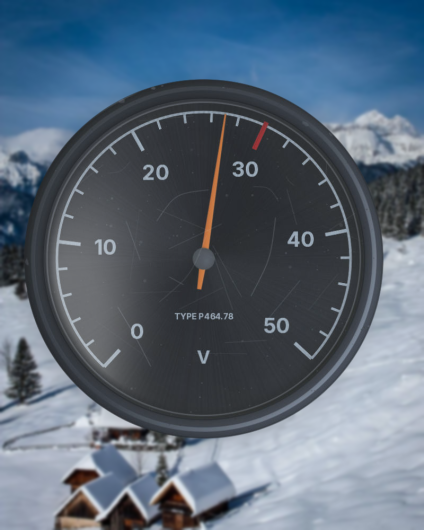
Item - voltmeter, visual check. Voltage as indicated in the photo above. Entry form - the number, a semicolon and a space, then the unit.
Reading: 27; V
